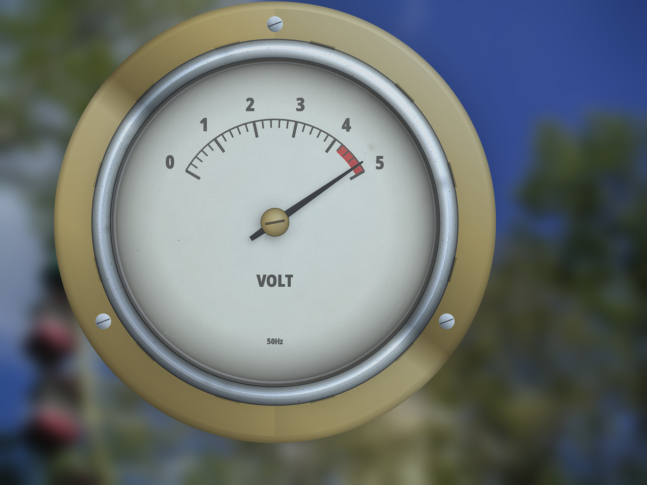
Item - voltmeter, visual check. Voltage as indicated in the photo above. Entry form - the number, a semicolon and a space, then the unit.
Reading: 4.8; V
